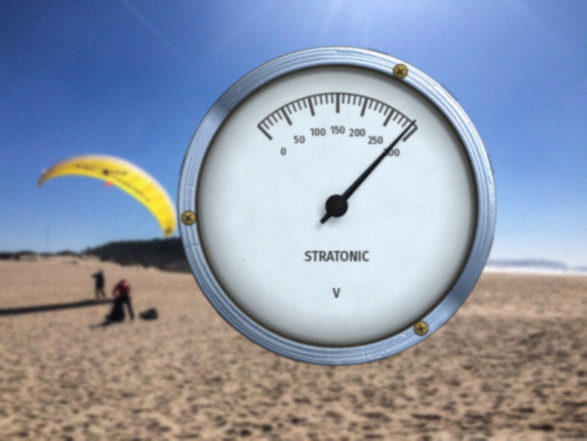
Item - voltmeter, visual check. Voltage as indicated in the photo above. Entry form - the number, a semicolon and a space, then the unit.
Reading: 290; V
